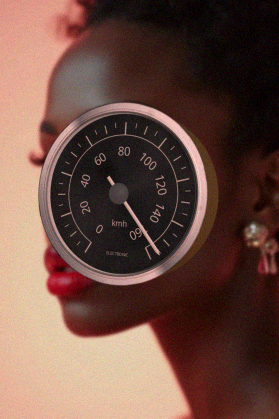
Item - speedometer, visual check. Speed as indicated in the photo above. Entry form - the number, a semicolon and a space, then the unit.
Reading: 155; km/h
